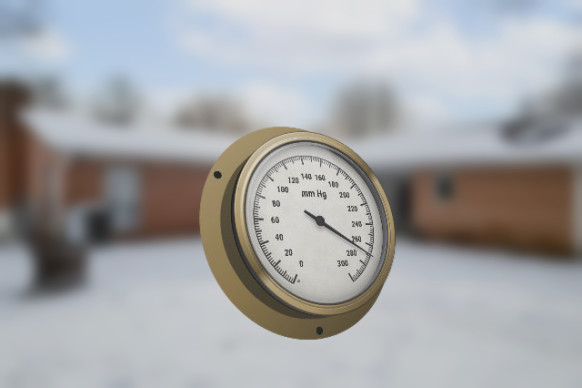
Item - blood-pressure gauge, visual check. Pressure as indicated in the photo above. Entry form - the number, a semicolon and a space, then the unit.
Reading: 270; mmHg
